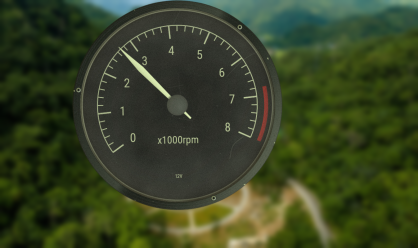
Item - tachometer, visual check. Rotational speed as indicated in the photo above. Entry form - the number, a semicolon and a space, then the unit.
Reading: 2700; rpm
